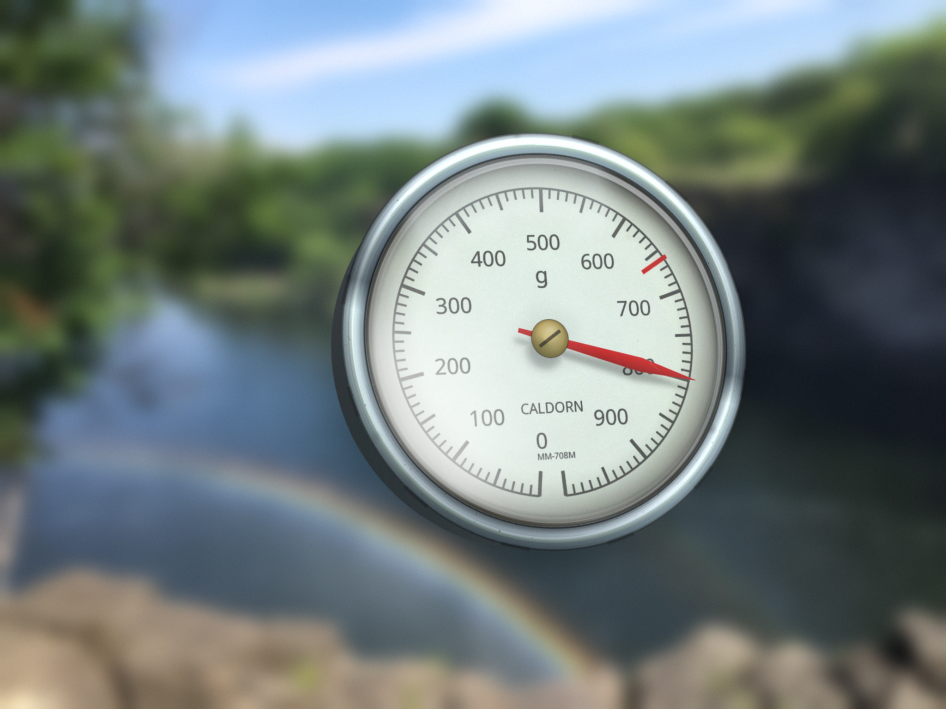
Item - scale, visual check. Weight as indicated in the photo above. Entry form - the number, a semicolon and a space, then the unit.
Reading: 800; g
